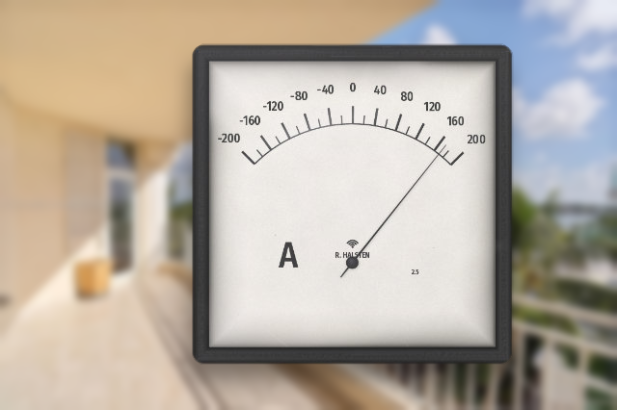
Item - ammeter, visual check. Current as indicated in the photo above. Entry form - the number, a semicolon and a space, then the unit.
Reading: 170; A
